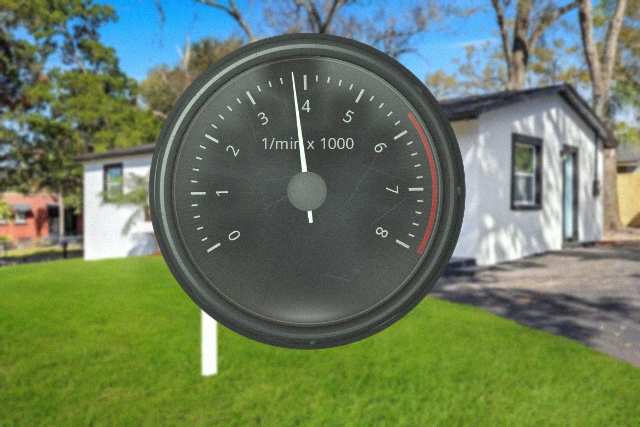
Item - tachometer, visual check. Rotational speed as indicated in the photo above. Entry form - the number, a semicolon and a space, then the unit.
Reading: 3800; rpm
